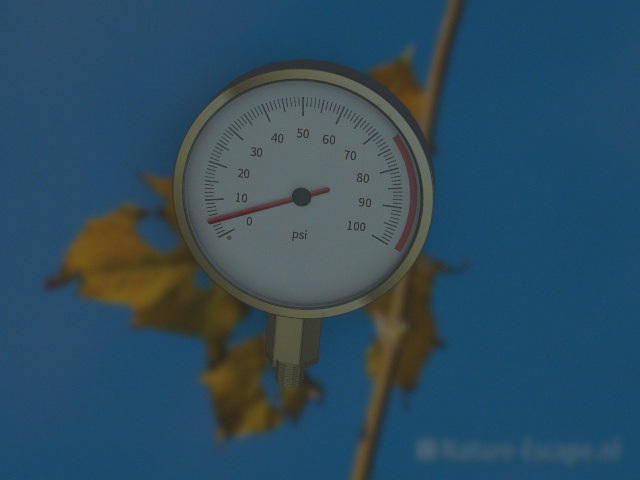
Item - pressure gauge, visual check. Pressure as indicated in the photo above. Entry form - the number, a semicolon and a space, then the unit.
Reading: 5; psi
